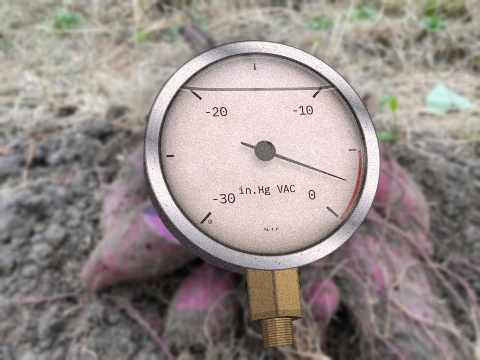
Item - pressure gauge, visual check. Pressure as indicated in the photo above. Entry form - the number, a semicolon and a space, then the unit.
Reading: -2.5; inHg
